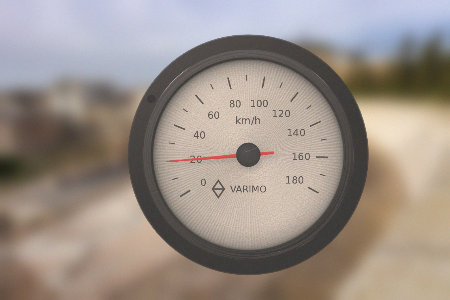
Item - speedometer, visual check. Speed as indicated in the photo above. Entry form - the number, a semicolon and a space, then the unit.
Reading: 20; km/h
